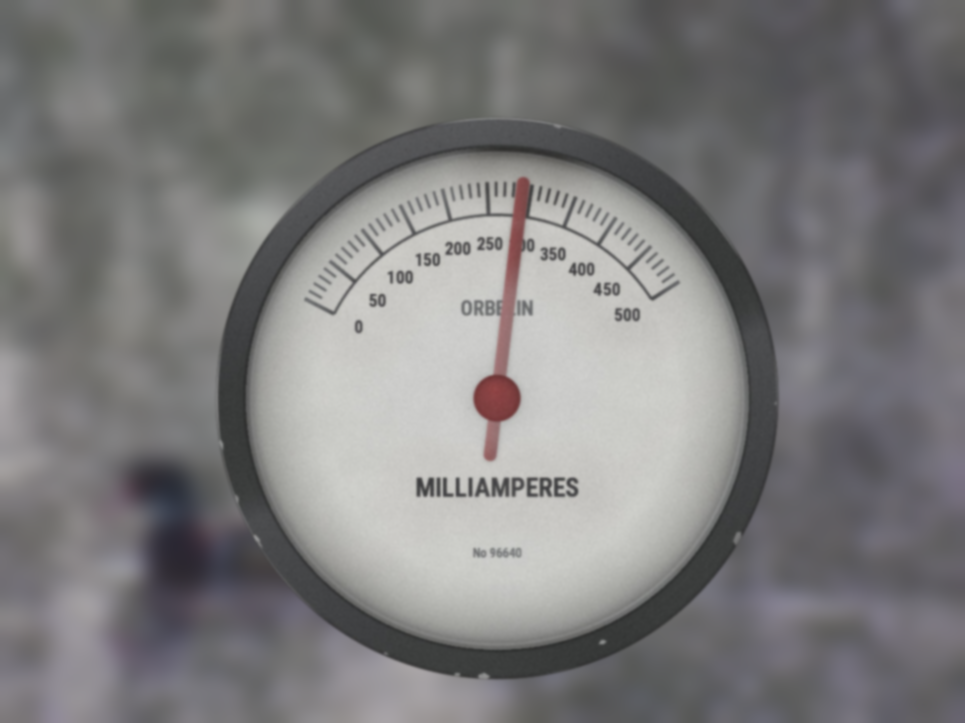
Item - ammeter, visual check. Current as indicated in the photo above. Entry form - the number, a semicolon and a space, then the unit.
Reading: 290; mA
